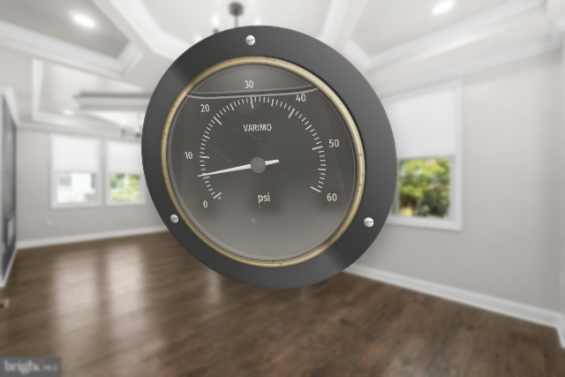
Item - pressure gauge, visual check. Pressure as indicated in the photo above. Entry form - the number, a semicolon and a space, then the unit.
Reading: 6; psi
